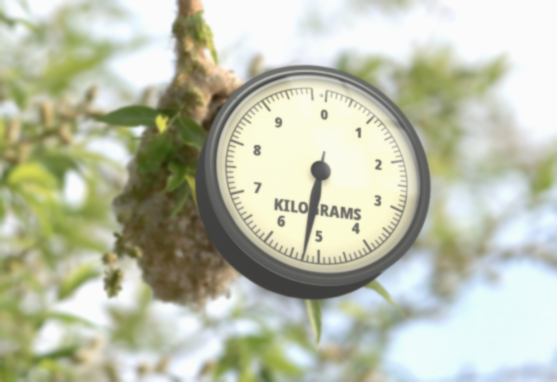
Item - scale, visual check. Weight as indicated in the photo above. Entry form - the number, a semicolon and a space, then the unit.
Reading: 5.3; kg
